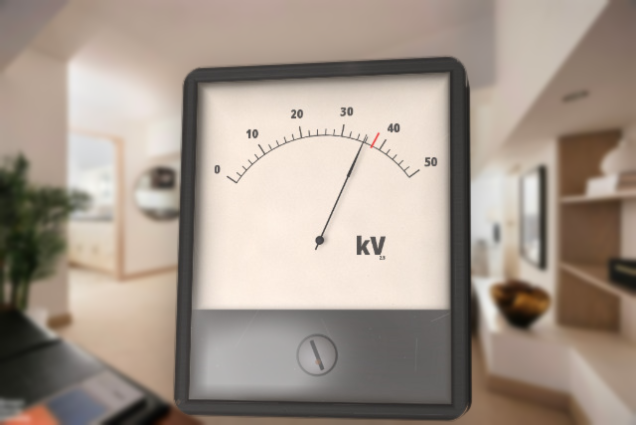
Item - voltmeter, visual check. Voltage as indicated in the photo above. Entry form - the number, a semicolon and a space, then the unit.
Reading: 36; kV
